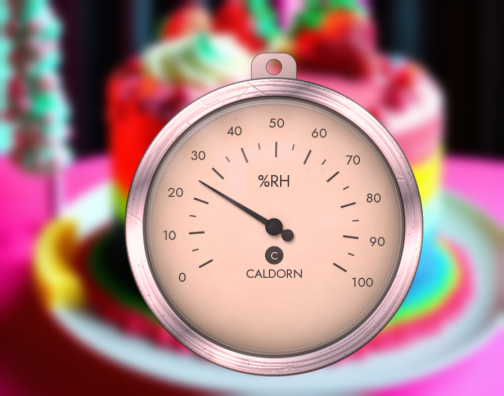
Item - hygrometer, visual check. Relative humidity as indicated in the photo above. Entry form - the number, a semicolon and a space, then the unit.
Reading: 25; %
